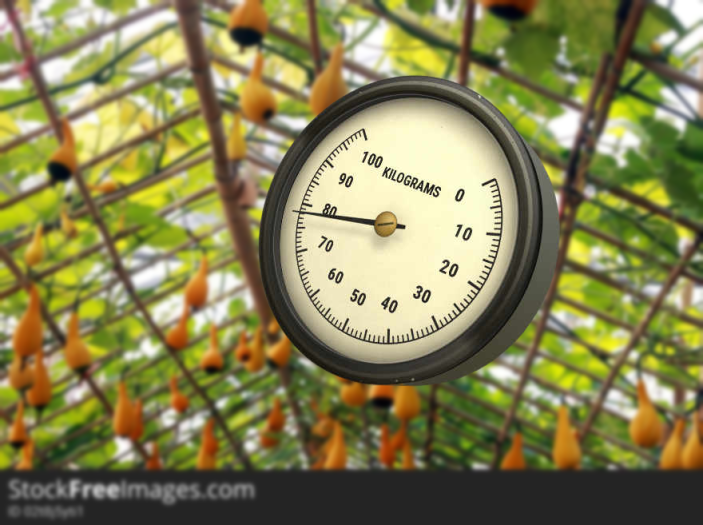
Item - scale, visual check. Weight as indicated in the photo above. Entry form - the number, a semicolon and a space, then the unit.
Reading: 78; kg
